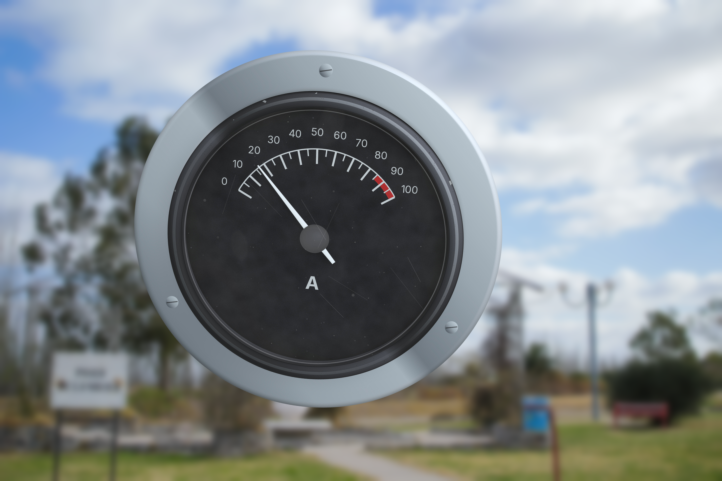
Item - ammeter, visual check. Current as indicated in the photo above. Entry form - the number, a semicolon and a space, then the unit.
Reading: 17.5; A
